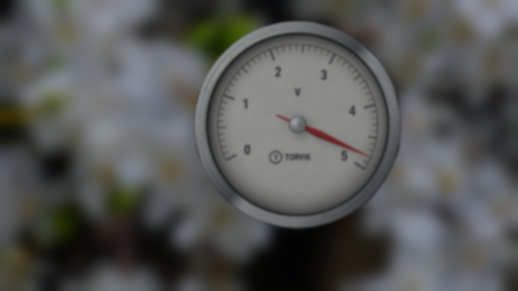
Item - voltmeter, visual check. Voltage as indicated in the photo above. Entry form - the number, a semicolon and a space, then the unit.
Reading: 4.8; V
